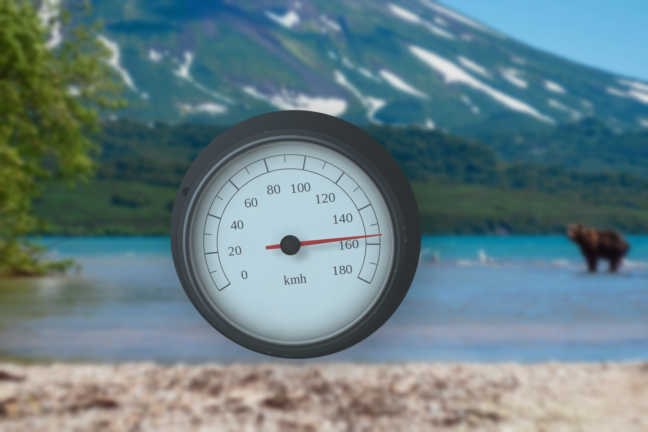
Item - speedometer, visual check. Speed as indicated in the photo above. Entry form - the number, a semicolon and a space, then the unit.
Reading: 155; km/h
